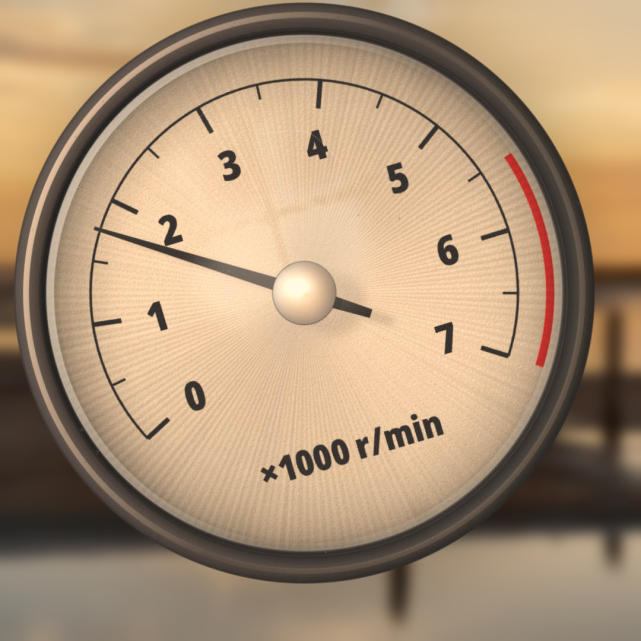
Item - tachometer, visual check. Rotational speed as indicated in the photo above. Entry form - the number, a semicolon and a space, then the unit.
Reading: 1750; rpm
